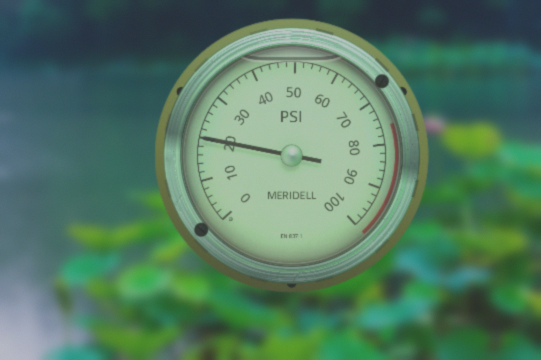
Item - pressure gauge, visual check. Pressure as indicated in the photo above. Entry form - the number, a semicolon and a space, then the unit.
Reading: 20; psi
